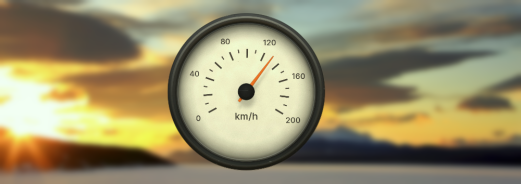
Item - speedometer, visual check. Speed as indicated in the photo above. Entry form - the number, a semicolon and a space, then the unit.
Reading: 130; km/h
